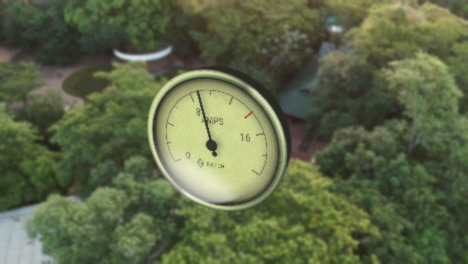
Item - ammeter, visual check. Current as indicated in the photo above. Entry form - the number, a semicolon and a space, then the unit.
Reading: 9; A
